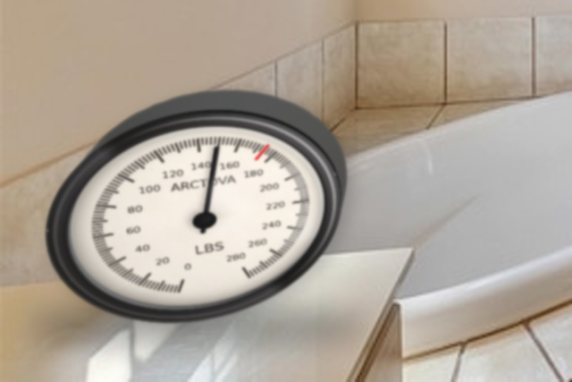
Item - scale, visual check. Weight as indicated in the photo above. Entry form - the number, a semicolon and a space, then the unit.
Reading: 150; lb
